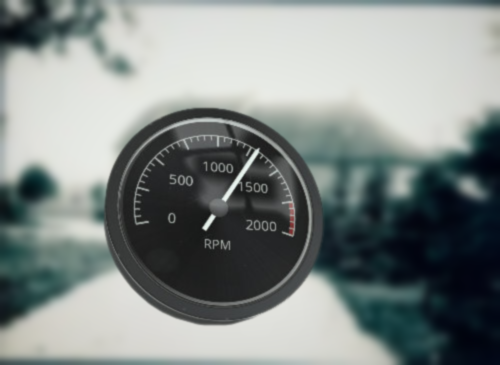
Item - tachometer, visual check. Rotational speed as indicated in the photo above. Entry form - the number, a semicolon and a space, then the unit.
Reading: 1300; rpm
